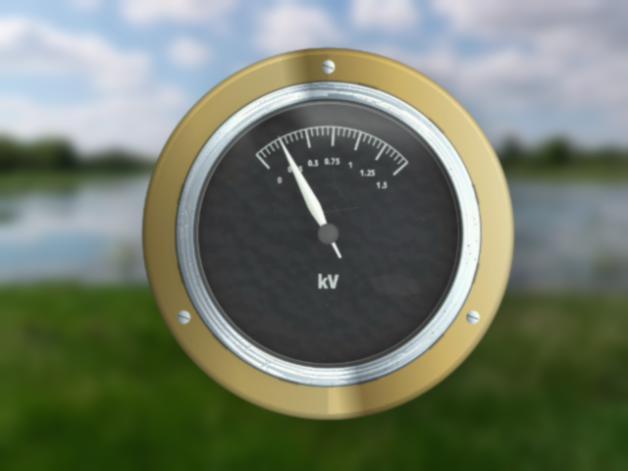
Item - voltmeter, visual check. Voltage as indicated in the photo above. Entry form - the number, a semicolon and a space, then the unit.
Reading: 0.25; kV
